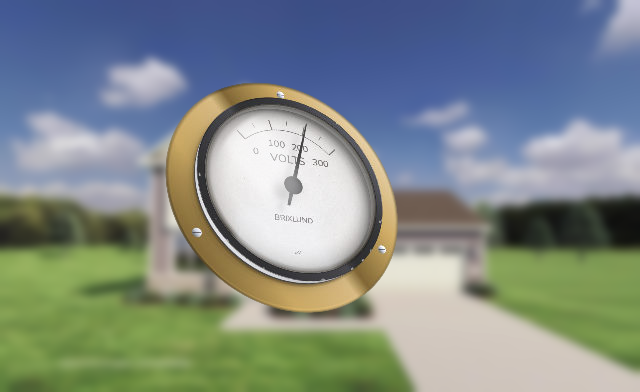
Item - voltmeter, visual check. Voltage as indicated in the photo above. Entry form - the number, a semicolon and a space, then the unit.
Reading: 200; V
